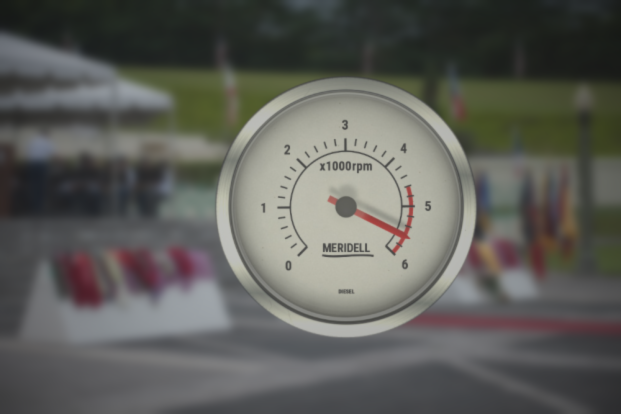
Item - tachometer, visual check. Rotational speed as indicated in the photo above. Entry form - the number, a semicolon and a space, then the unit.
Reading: 5600; rpm
